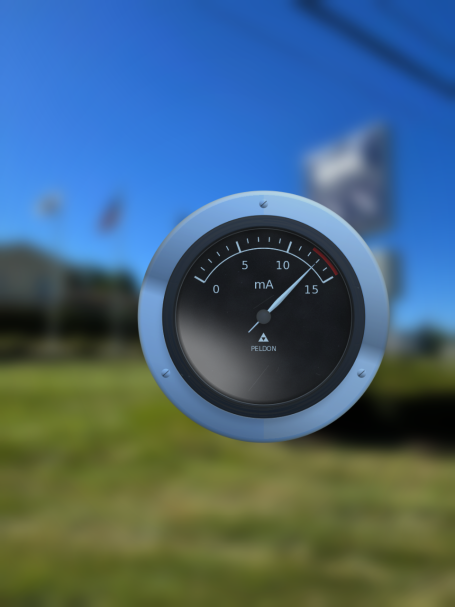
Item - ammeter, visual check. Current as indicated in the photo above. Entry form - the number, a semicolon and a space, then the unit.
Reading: 13; mA
